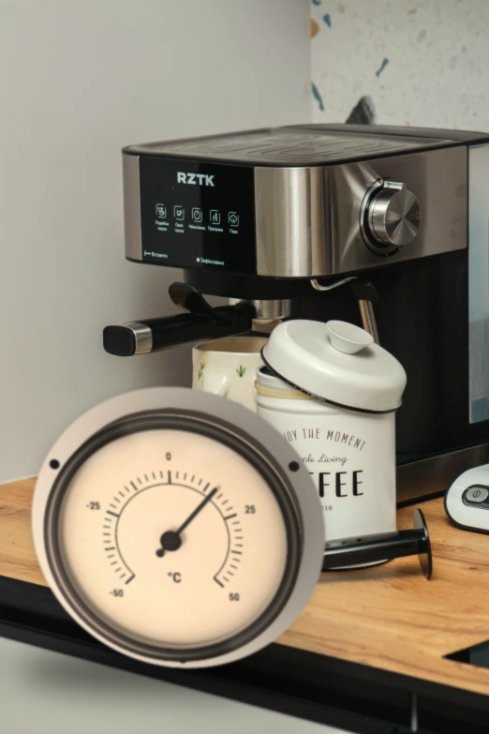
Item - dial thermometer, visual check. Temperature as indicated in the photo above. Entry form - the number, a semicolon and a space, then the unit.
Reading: 15; °C
